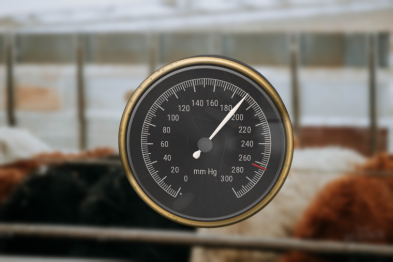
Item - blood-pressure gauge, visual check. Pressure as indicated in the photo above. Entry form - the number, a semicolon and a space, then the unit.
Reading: 190; mmHg
